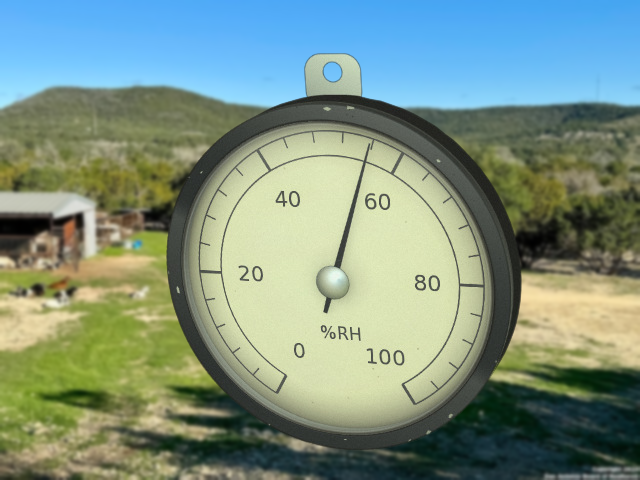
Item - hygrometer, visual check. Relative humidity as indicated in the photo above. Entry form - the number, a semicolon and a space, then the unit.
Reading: 56; %
